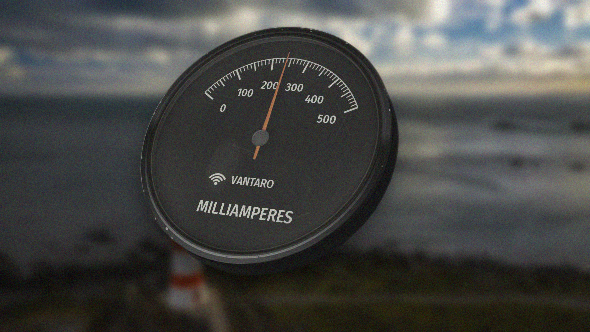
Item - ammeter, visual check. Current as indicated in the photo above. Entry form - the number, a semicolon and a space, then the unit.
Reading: 250; mA
